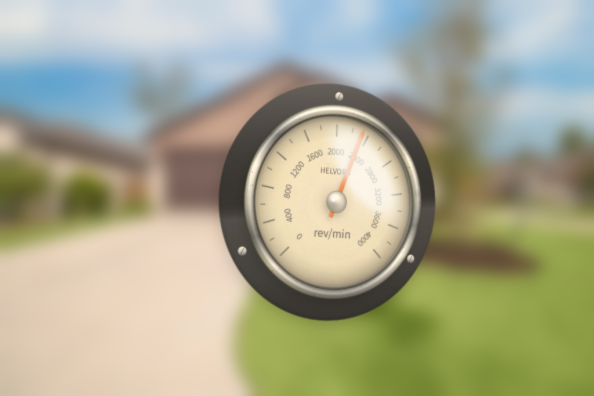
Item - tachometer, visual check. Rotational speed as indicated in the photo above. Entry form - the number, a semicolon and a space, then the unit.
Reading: 2300; rpm
